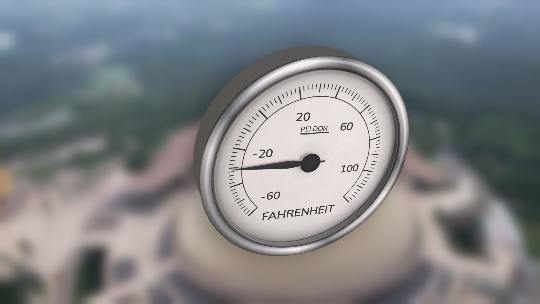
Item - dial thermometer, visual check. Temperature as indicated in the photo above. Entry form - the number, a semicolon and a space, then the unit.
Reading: -30; °F
